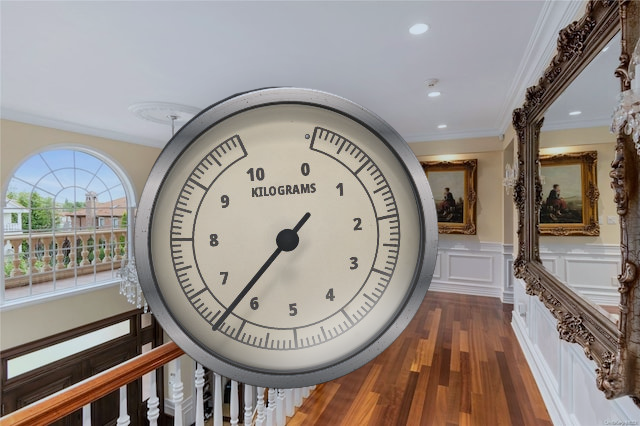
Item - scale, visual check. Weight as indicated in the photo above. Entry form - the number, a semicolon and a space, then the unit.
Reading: 6.4; kg
